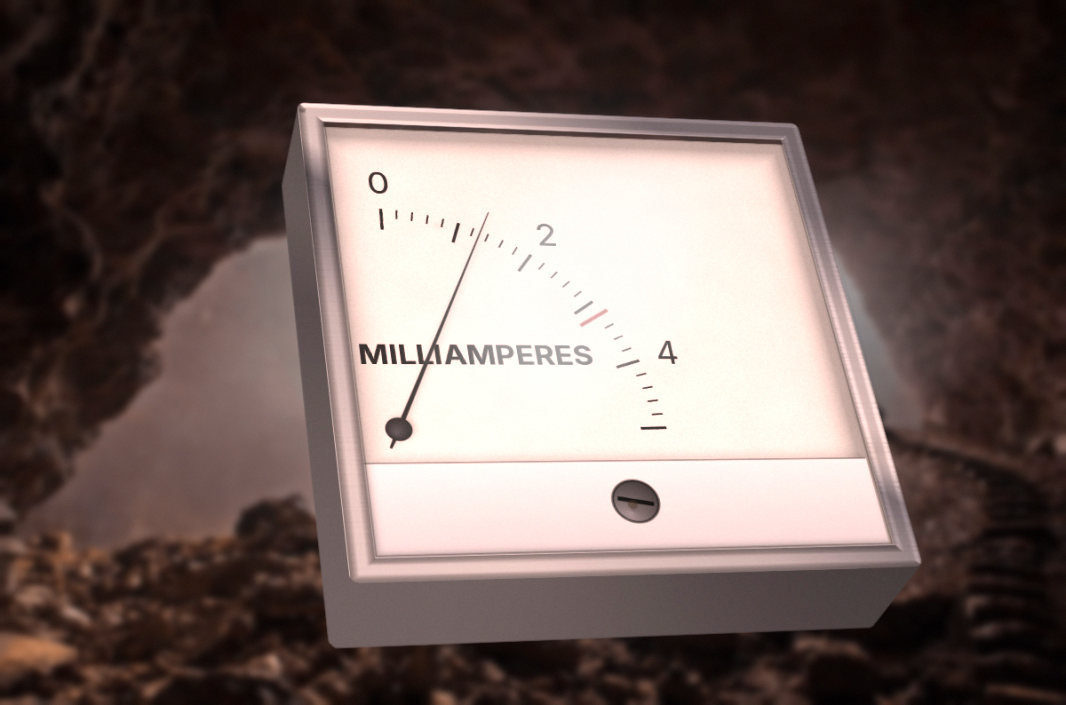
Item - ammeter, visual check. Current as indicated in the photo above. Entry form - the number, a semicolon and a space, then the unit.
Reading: 1.3; mA
